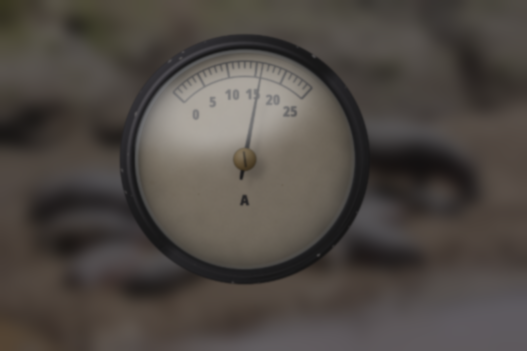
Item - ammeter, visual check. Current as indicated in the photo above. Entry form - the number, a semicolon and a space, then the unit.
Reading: 16; A
